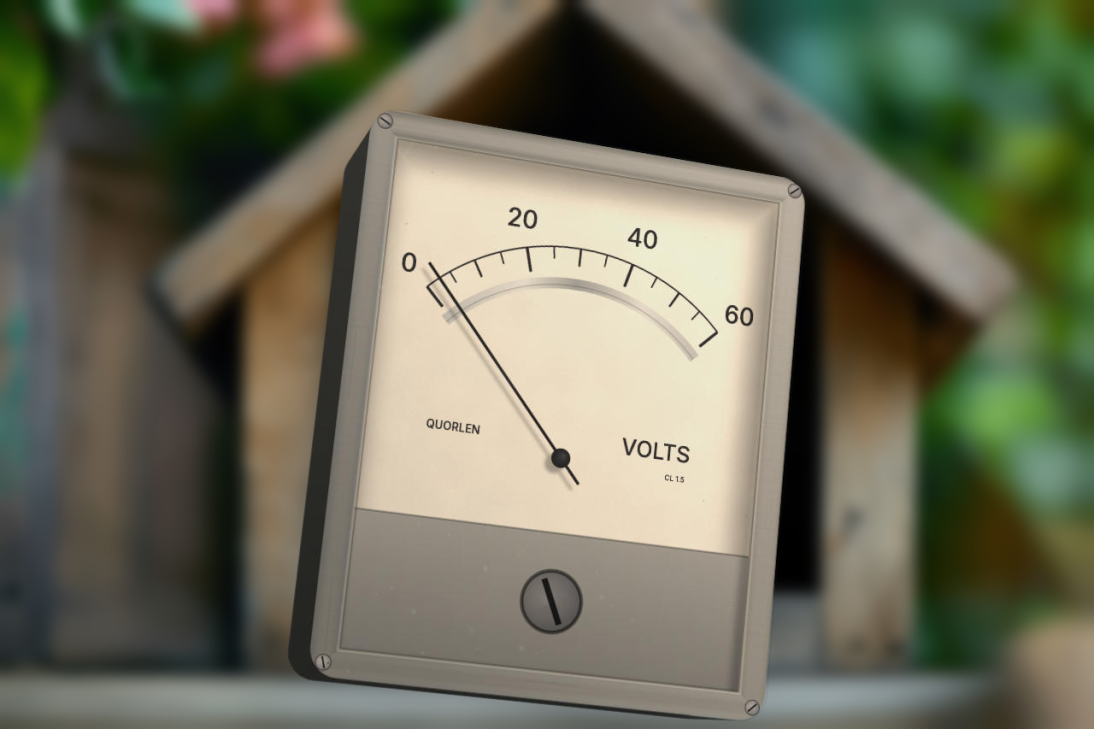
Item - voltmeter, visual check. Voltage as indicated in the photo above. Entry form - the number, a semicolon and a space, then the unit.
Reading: 2.5; V
